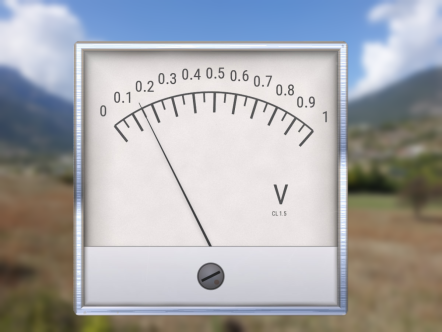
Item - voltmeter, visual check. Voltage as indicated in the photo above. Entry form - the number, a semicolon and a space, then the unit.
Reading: 0.15; V
